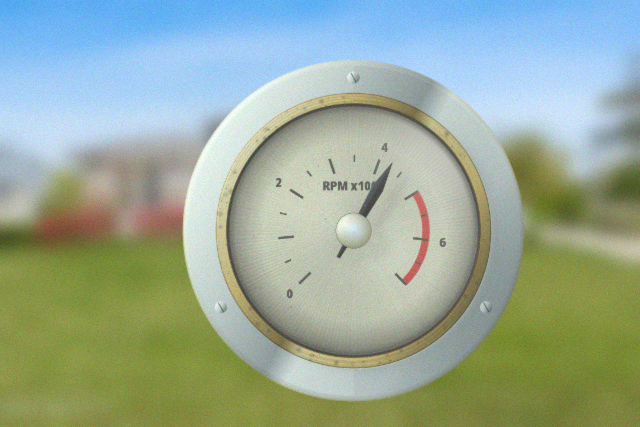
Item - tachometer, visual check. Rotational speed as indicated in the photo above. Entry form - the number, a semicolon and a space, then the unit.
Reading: 4250; rpm
